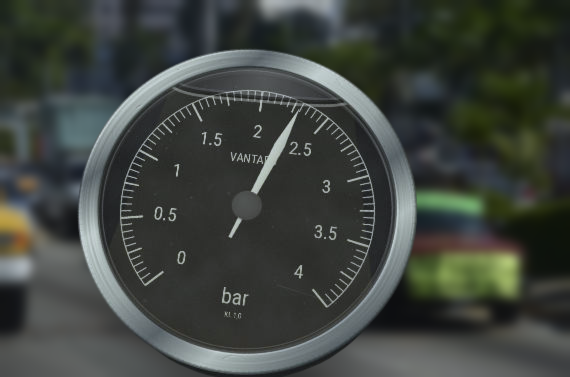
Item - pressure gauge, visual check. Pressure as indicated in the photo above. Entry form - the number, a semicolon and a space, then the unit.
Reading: 2.3; bar
